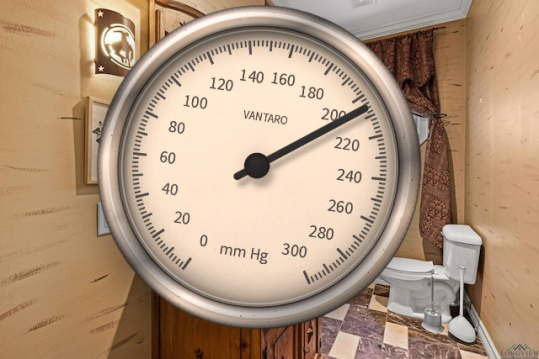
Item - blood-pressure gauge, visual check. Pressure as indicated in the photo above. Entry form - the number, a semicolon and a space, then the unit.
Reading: 206; mmHg
